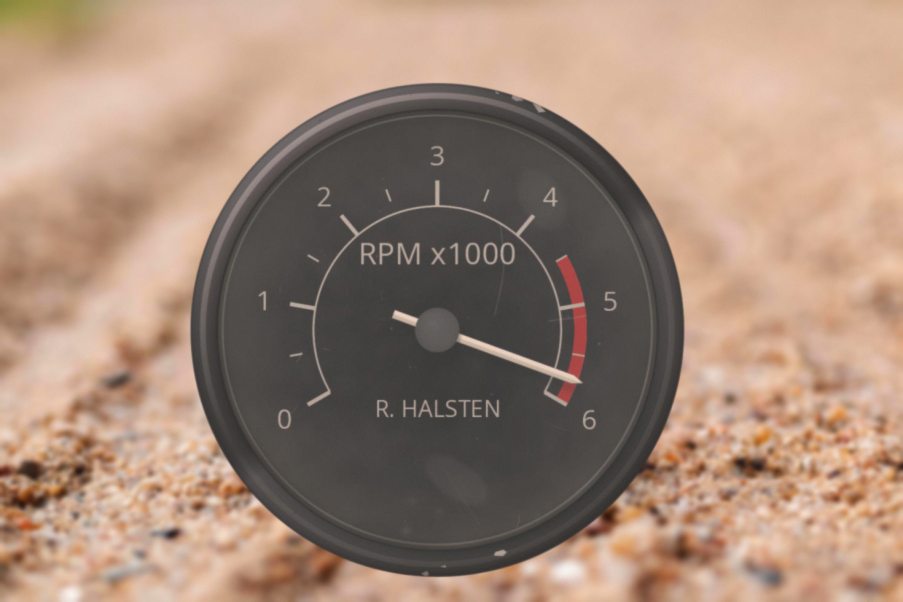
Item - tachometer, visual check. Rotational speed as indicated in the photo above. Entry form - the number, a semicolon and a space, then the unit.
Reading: 5750; rpm
